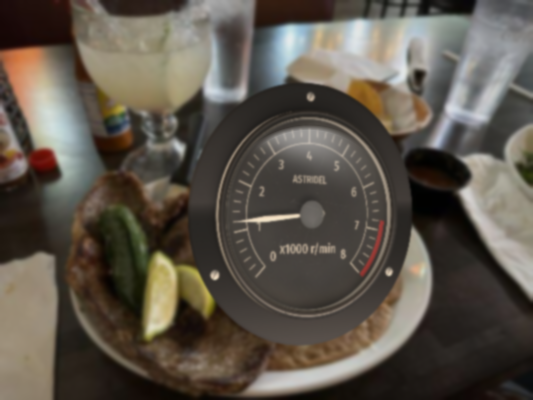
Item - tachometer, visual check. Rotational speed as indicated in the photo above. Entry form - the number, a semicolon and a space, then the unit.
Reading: 1200; rpm
